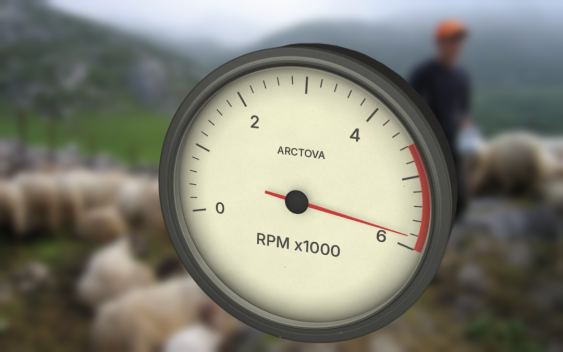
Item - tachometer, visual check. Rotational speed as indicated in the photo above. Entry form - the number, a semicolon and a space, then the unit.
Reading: 5800; rpm
